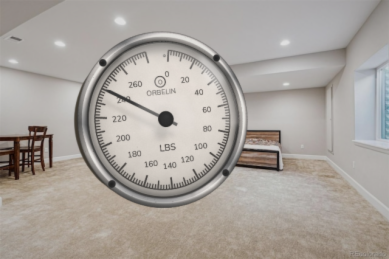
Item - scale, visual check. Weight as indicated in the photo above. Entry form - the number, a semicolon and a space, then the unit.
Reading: 240; lb
